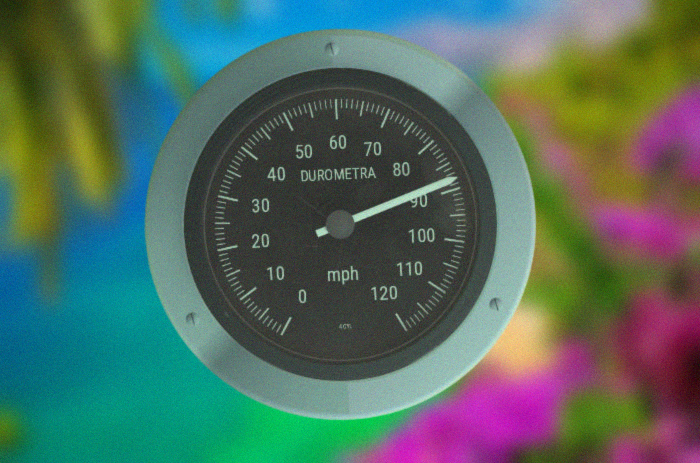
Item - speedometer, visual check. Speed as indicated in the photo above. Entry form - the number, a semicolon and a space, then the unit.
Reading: 88; mph
